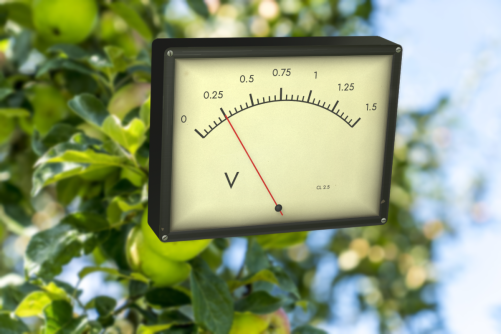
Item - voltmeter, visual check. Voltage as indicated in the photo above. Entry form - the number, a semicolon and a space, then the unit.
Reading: 0.25; V
